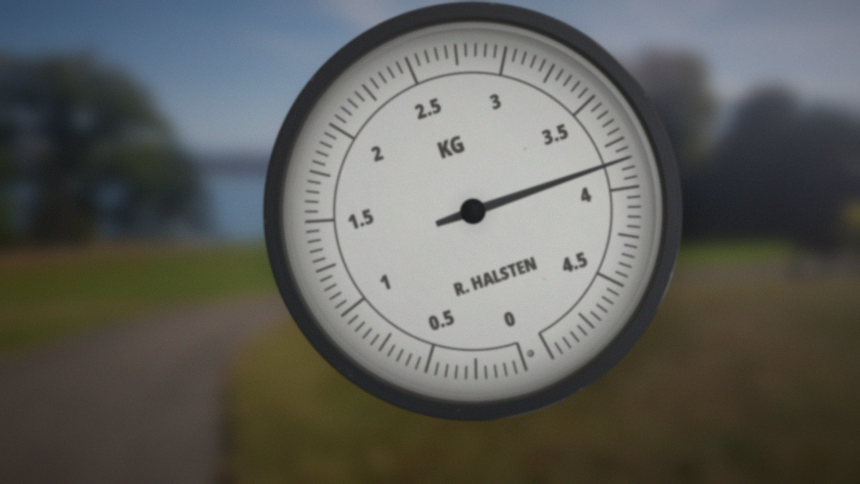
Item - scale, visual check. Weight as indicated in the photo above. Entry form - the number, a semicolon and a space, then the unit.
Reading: 3.85; kg
